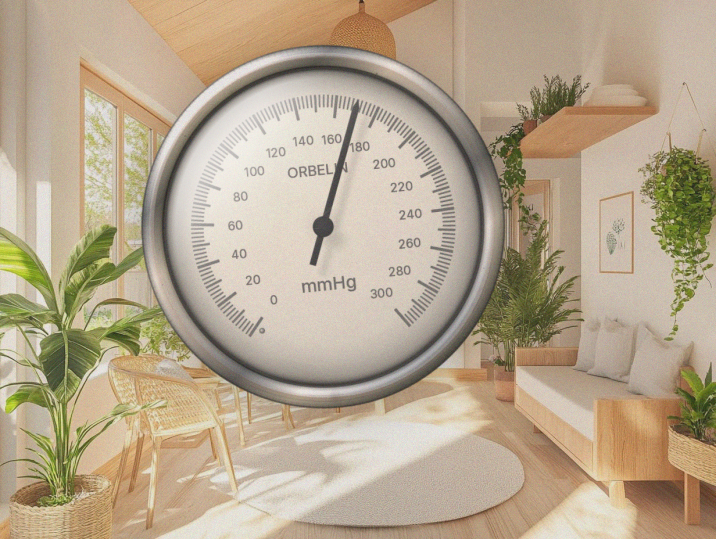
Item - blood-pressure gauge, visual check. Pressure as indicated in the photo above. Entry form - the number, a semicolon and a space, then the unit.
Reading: 170; mmHg
